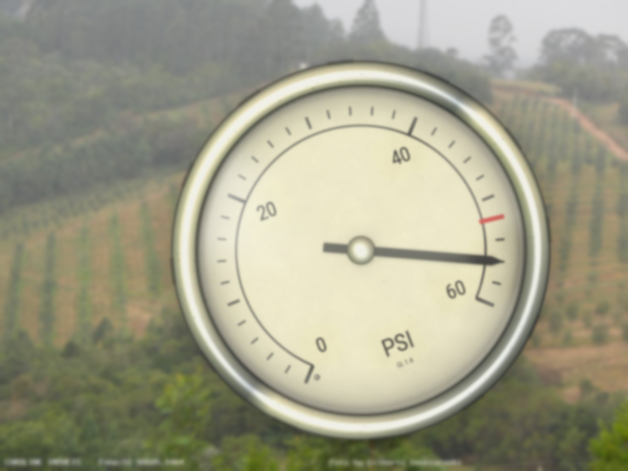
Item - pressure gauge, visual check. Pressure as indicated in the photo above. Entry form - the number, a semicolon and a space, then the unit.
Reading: 56; psi
